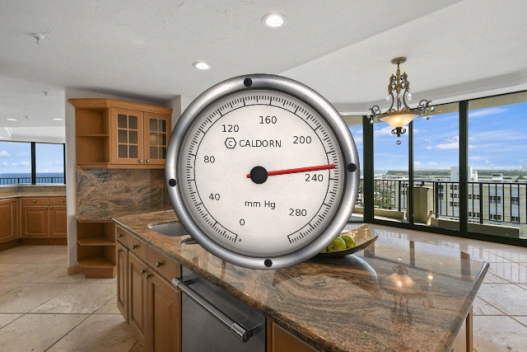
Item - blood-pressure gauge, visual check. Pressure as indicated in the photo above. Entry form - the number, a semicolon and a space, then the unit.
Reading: 230; mmHg
